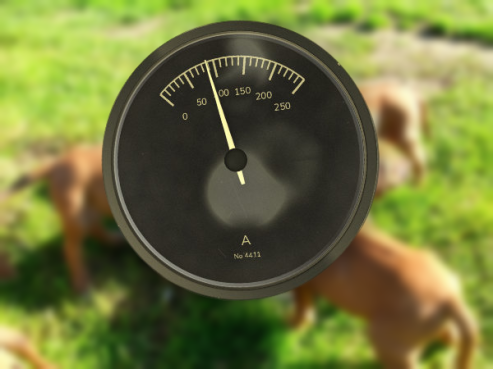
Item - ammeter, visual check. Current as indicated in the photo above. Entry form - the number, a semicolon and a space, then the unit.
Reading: 90; A
